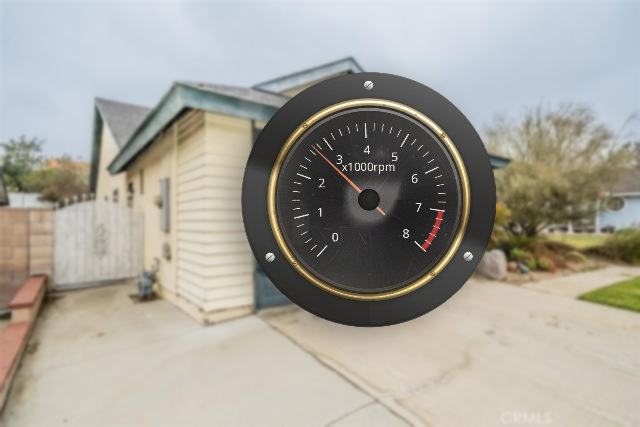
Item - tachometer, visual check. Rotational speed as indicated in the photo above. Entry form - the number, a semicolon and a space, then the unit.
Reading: 2700; rpm
